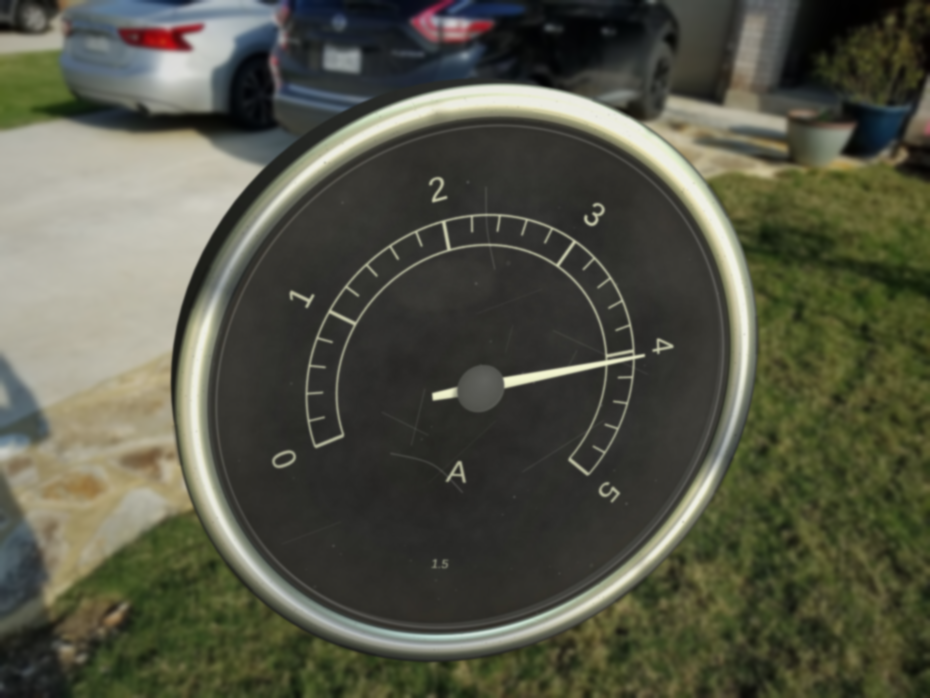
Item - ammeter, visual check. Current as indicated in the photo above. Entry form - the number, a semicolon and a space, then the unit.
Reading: 4; A
